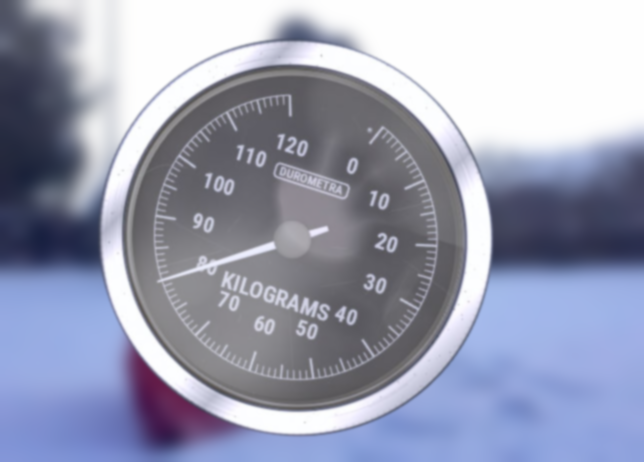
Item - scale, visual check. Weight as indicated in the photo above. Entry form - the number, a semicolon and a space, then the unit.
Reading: 80; kg
